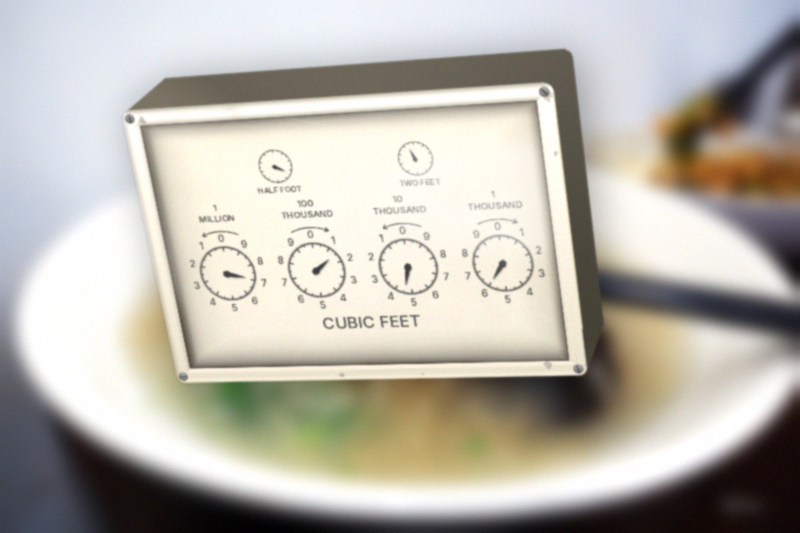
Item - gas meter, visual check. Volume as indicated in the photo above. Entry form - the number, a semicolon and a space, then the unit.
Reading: 714600; ft³
